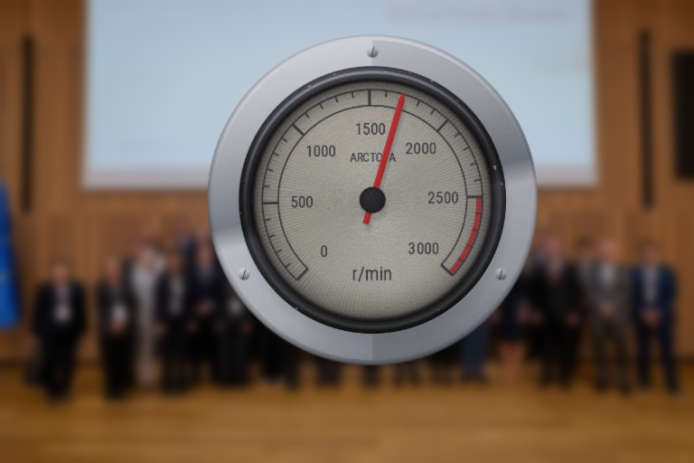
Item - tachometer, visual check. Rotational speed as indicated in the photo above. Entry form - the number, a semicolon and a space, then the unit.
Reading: 1700; rpm
